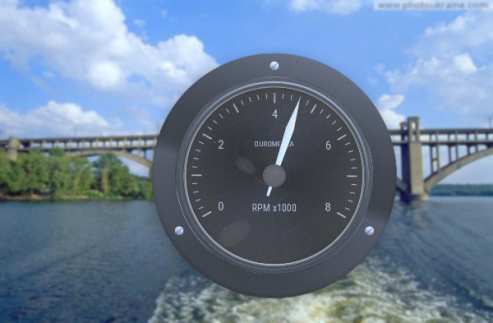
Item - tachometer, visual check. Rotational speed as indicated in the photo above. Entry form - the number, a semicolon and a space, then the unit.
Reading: 4600; rpm
